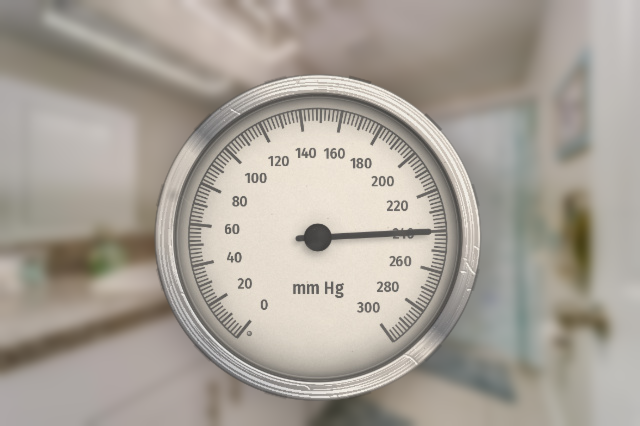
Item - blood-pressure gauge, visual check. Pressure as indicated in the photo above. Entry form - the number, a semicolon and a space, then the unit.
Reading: 240; mmHg
